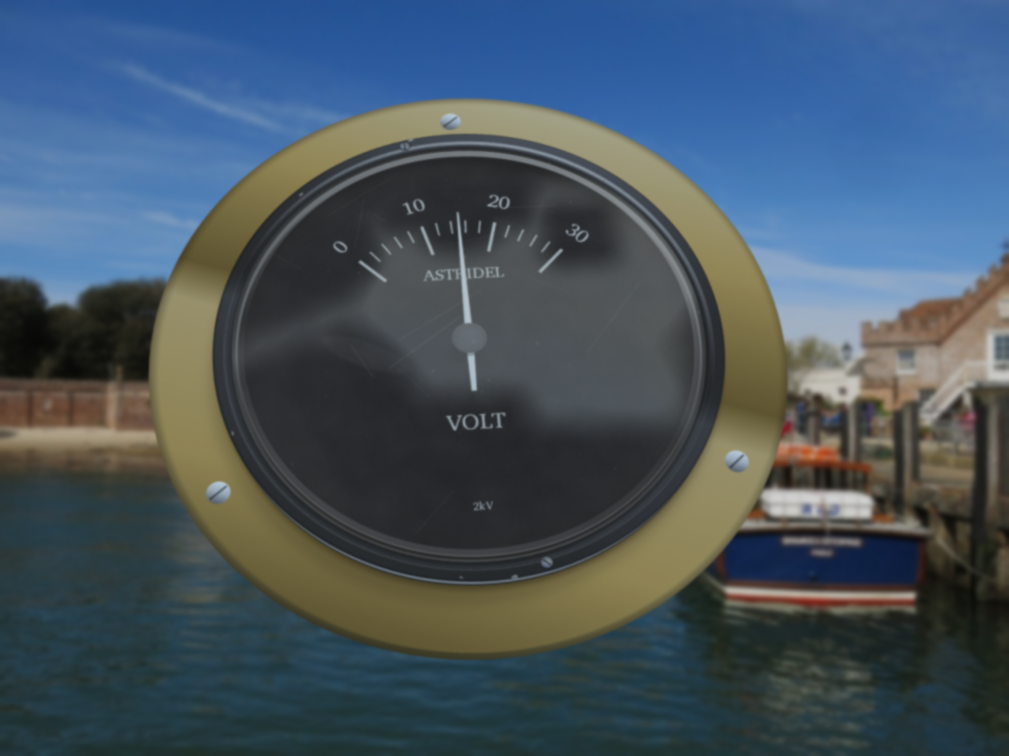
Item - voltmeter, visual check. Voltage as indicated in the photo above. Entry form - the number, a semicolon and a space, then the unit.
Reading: 15; V
